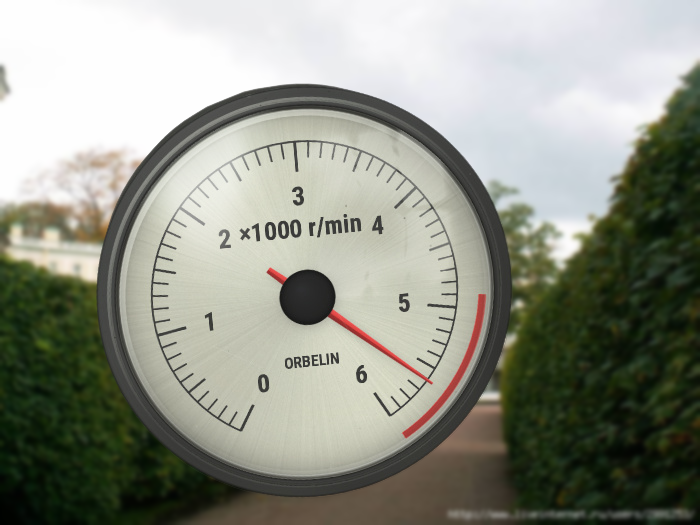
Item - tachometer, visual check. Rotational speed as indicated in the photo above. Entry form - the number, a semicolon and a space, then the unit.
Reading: 5600; rpm
